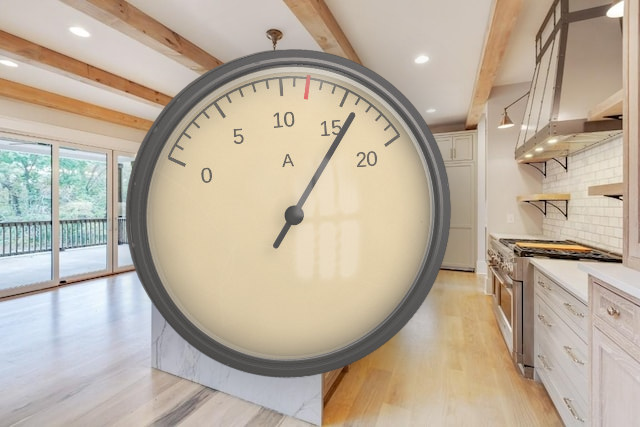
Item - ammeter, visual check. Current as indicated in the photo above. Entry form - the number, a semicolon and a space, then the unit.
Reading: 16; A
